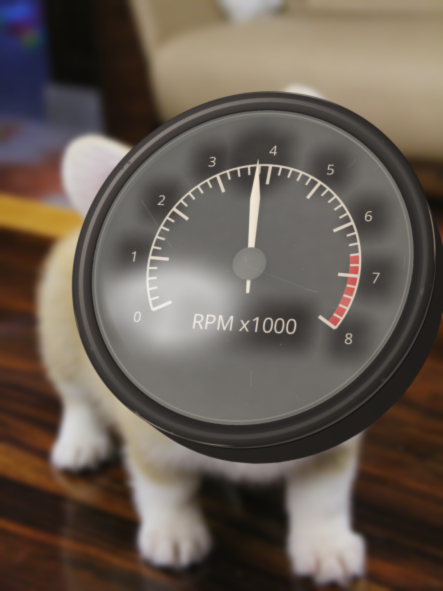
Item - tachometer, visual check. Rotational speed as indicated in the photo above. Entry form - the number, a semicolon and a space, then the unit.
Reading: 3800; rpm
